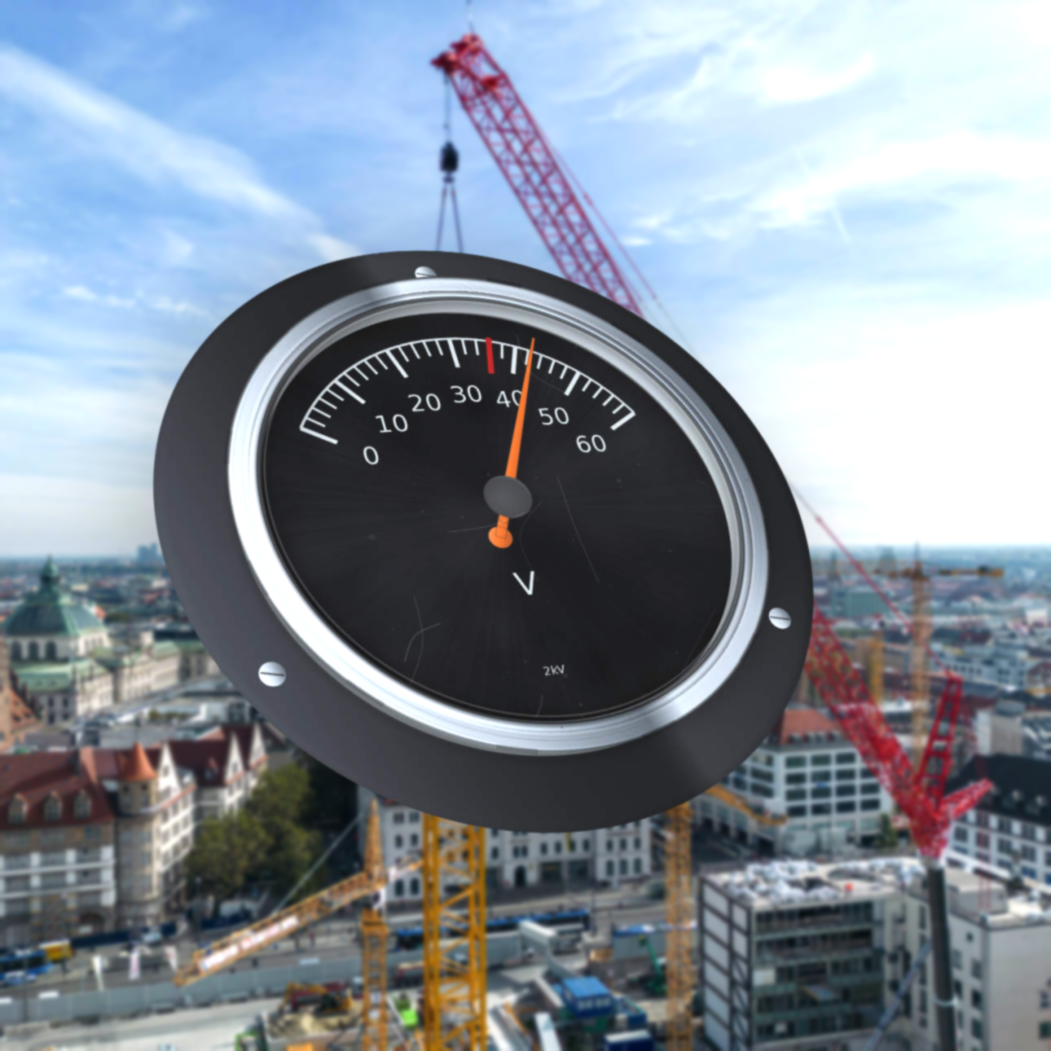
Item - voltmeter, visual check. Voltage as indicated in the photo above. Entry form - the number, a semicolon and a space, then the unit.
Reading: 42; V
